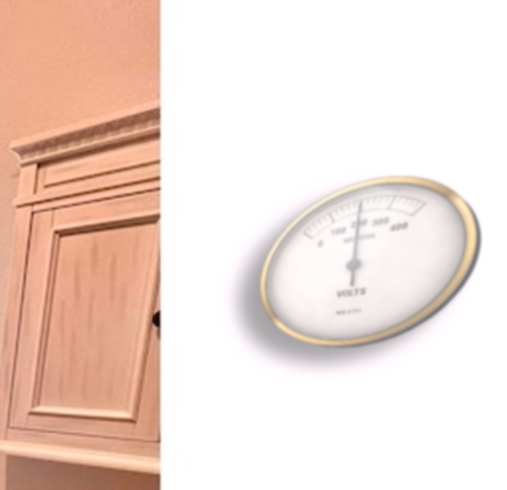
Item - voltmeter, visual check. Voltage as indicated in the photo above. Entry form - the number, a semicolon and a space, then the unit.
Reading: 200; V
